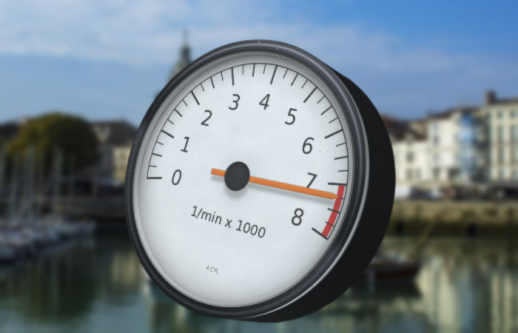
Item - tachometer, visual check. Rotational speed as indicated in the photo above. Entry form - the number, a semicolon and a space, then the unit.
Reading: 7250; rpm
